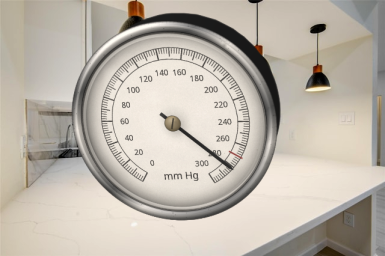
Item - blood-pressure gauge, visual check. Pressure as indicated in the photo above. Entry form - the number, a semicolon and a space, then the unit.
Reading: 280; mmHg
